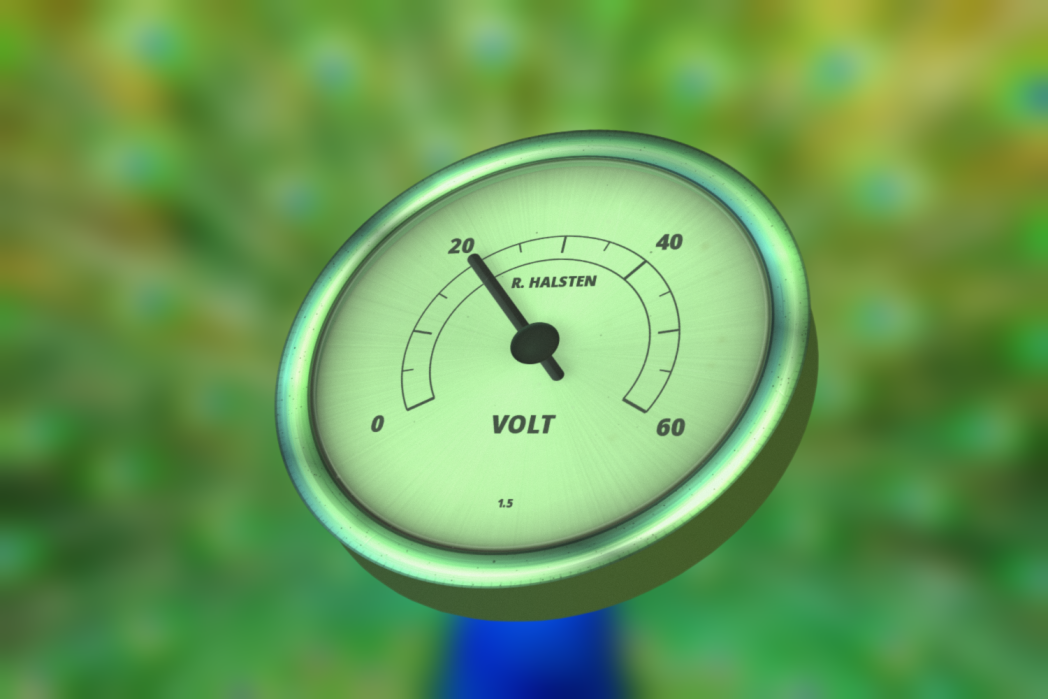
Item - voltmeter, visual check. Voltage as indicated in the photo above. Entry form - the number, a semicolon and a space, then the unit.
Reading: 20; V
